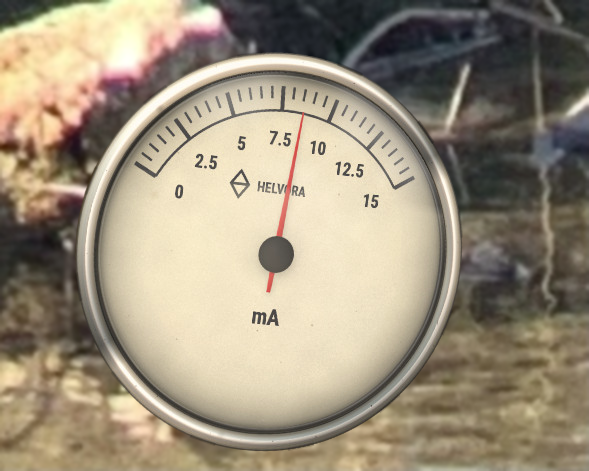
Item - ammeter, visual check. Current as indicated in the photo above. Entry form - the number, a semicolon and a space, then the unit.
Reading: 8.5; mA
